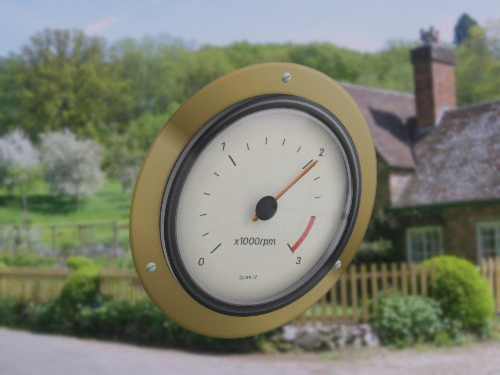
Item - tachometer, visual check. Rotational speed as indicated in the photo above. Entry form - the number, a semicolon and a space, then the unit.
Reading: 2000; rpm
